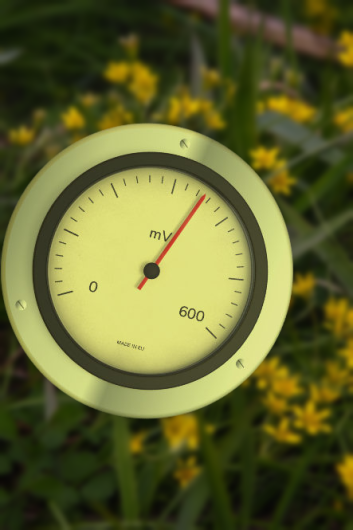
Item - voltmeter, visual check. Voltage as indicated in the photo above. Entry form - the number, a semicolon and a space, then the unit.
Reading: 350; mV
